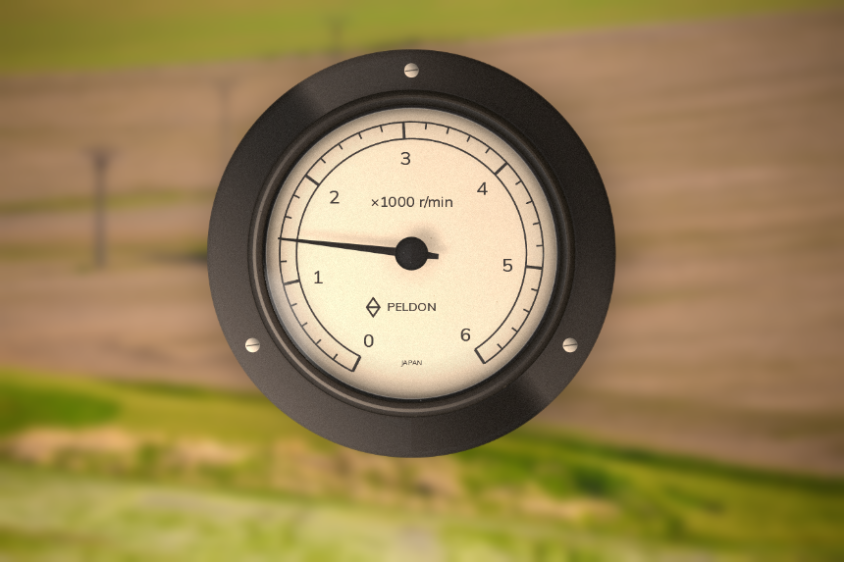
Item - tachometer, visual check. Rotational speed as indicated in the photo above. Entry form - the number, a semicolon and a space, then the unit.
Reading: 1400; rpm
